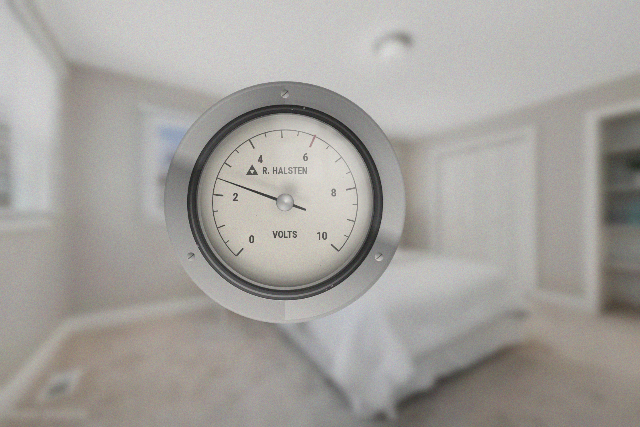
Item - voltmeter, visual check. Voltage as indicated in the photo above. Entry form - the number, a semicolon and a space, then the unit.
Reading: 2.5; V
